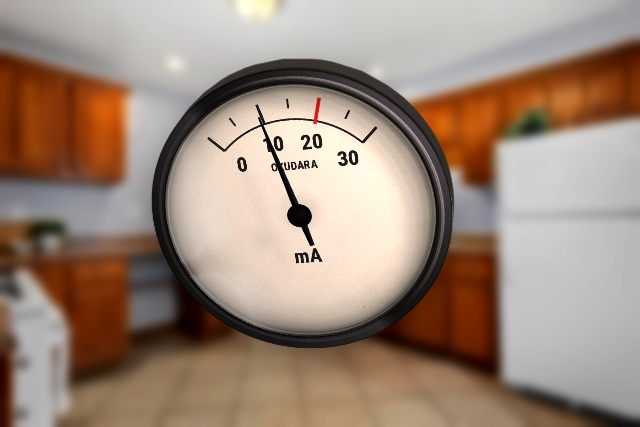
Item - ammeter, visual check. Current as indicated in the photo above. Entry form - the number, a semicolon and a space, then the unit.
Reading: 10; mA
